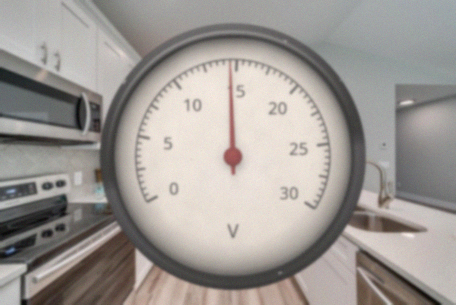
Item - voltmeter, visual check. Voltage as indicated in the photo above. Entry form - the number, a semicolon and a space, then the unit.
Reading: 14.5; V
